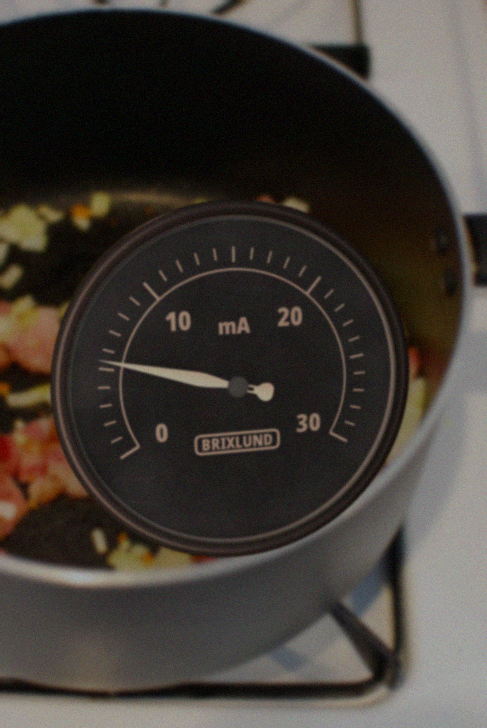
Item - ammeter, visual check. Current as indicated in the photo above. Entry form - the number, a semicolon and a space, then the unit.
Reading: 5.5; mA
